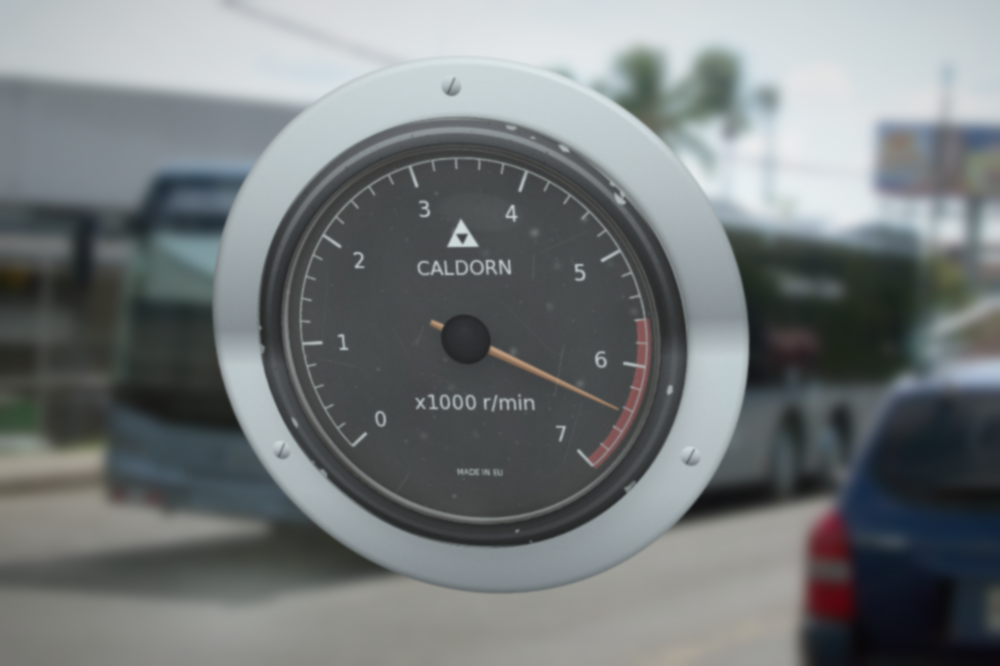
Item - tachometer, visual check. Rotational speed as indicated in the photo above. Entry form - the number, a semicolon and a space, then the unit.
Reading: 6400; rpm
